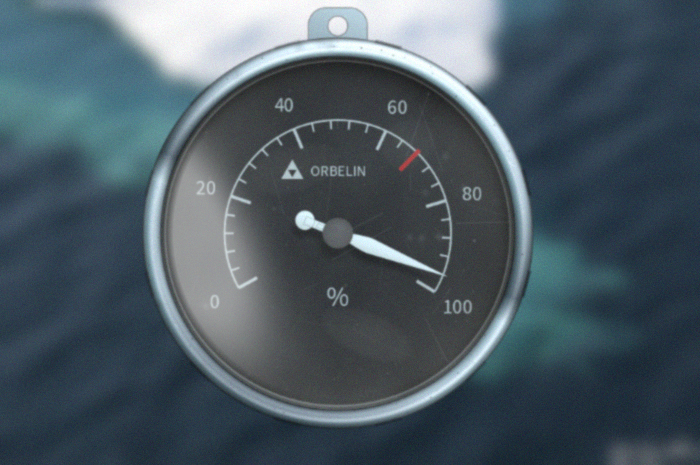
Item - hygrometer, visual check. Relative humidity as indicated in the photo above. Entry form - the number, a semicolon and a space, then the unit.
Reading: 96; %
